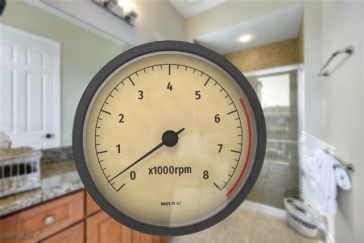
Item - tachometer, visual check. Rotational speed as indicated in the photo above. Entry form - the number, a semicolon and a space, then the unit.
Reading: 300; rpm
